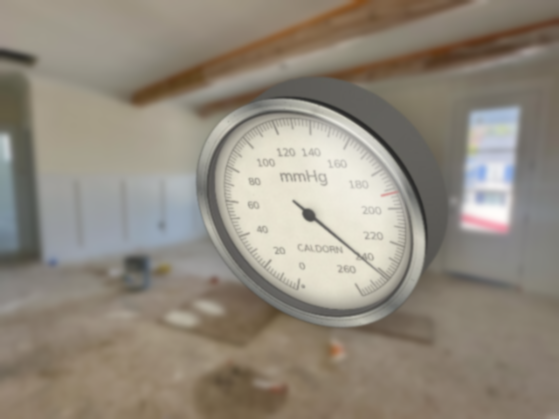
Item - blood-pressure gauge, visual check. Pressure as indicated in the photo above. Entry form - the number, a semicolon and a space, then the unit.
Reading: 240; mmHg
